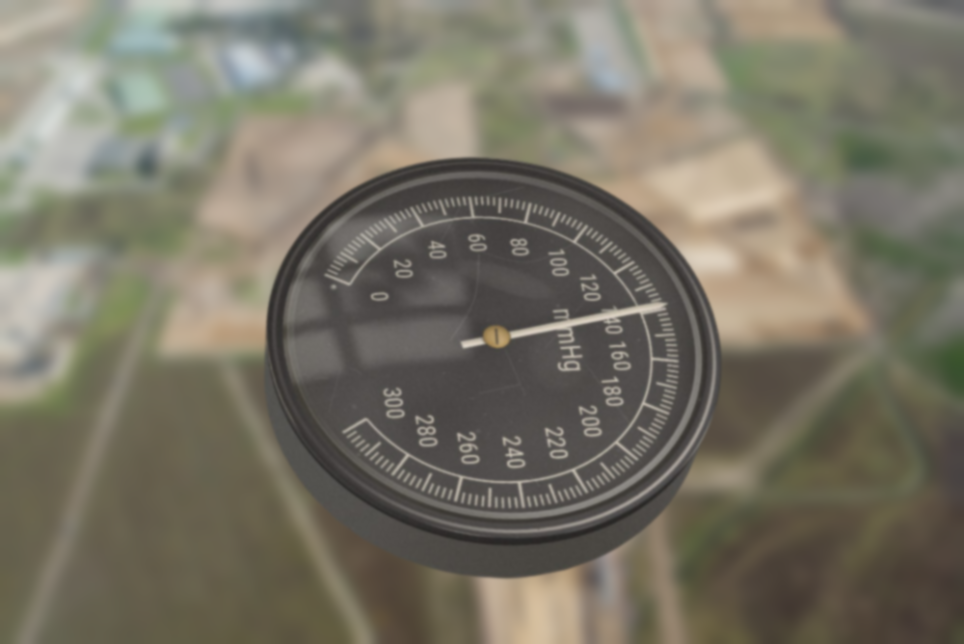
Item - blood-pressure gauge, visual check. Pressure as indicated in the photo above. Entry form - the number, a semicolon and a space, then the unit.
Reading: 140; mmHg
